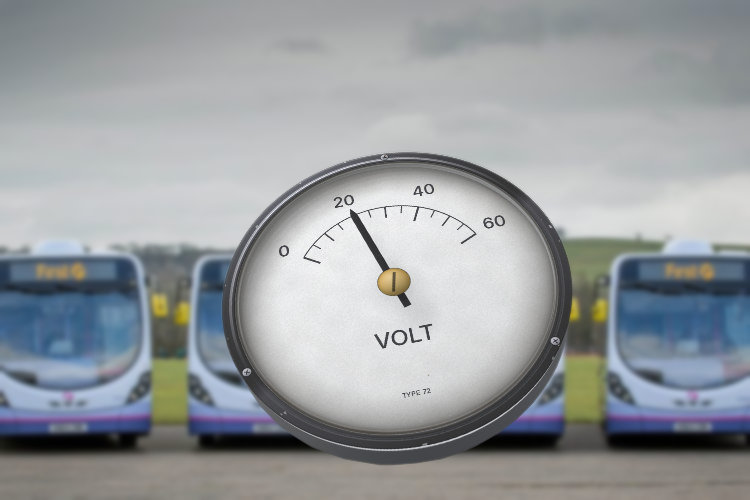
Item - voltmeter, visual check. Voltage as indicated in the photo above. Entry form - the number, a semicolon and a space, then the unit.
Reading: 20; V
